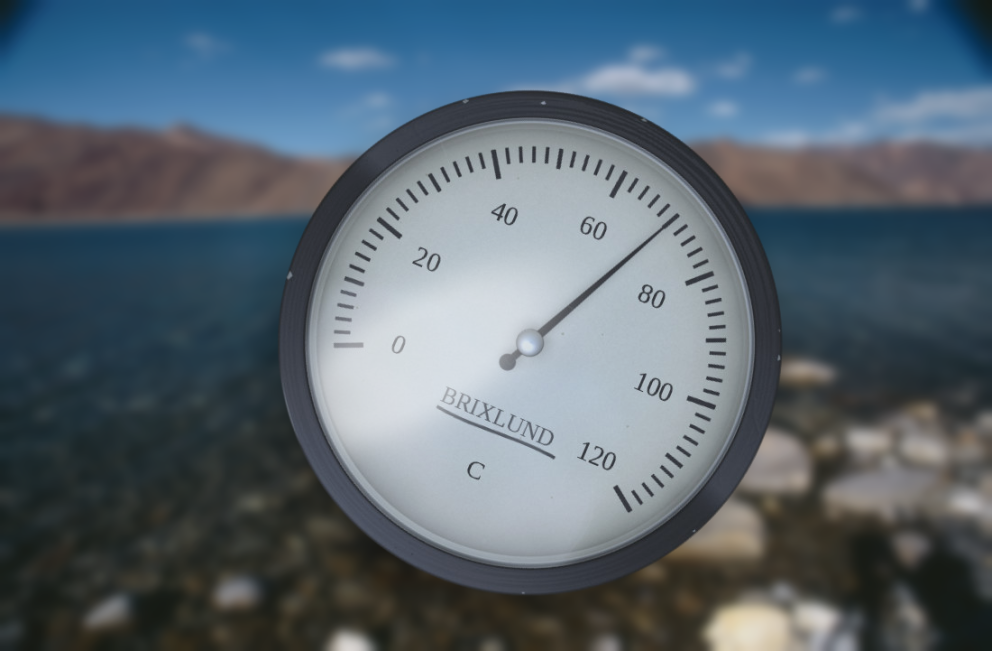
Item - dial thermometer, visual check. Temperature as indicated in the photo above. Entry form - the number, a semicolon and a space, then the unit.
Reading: 70; °C
